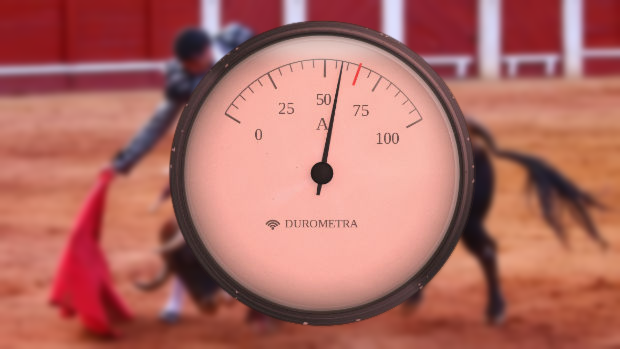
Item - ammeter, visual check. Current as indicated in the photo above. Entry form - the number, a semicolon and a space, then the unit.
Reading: 57.5; A
